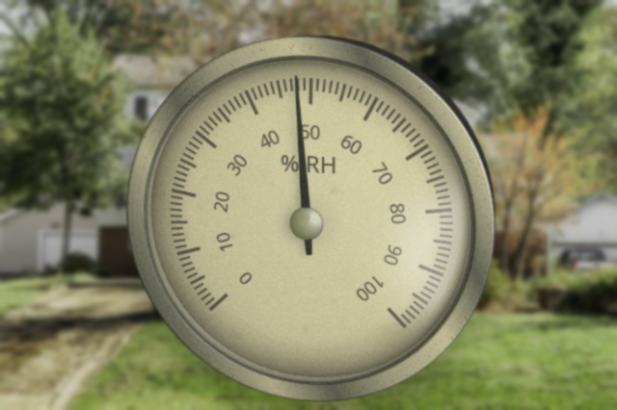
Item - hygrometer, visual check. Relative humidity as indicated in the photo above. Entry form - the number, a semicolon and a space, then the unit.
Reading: 48; %
